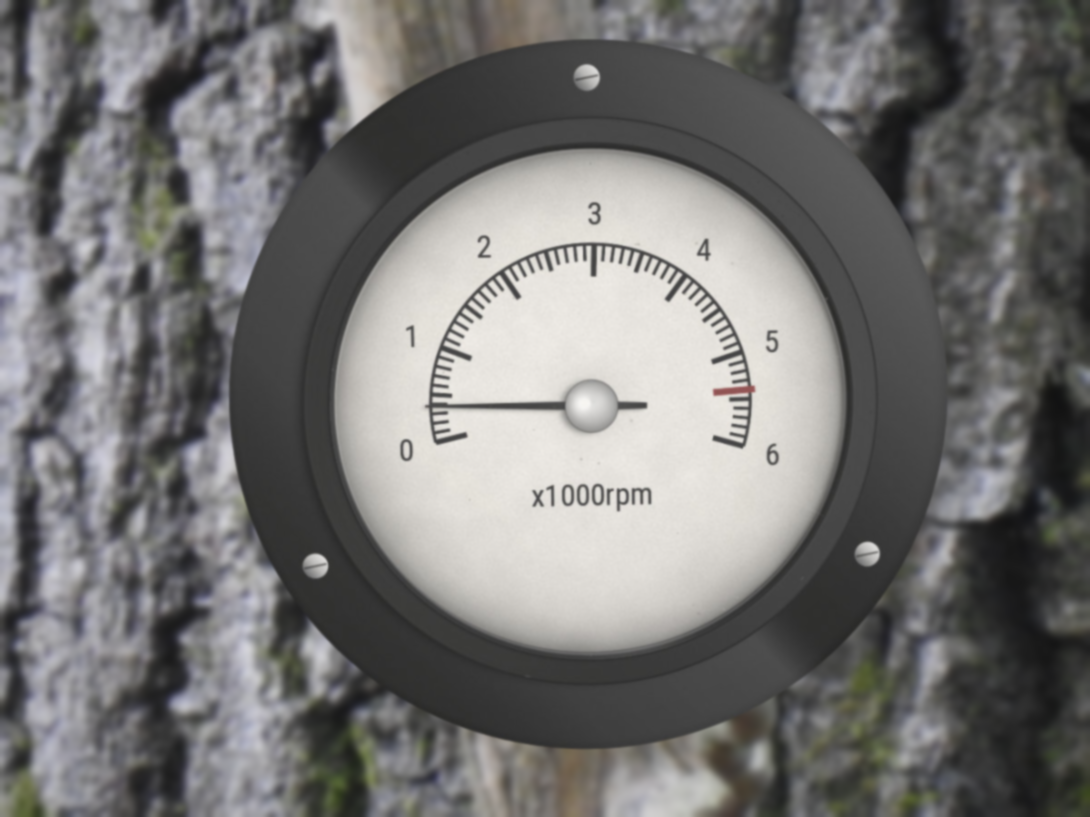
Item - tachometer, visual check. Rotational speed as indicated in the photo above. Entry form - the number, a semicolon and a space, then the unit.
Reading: 400; rpm
